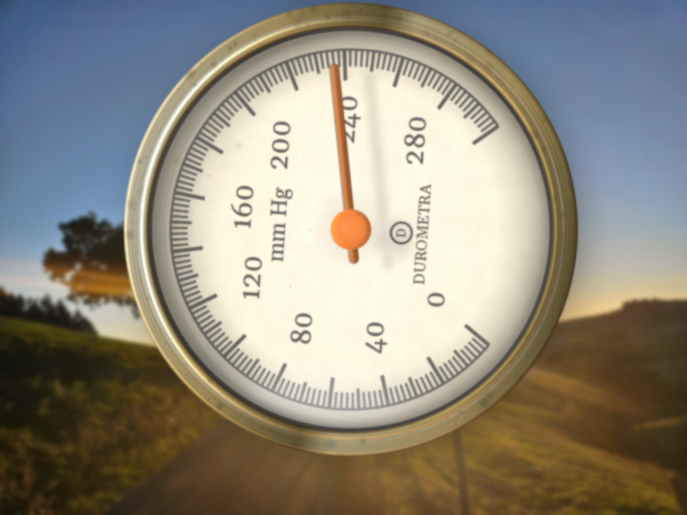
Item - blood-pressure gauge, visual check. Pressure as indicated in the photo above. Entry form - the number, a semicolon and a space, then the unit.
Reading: 236; mmHg
